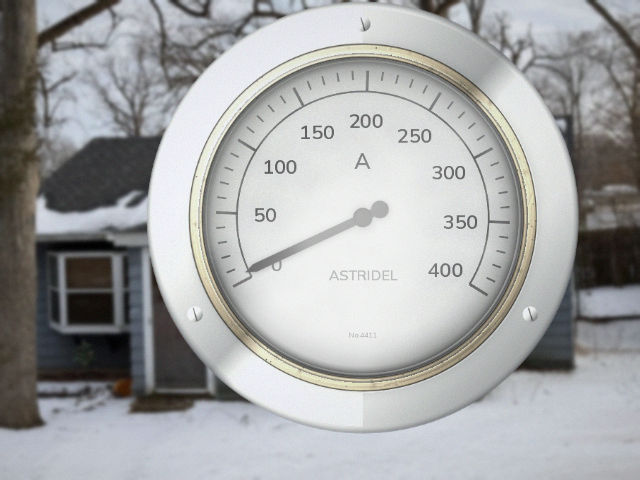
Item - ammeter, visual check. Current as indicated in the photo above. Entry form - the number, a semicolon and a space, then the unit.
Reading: 5; A
